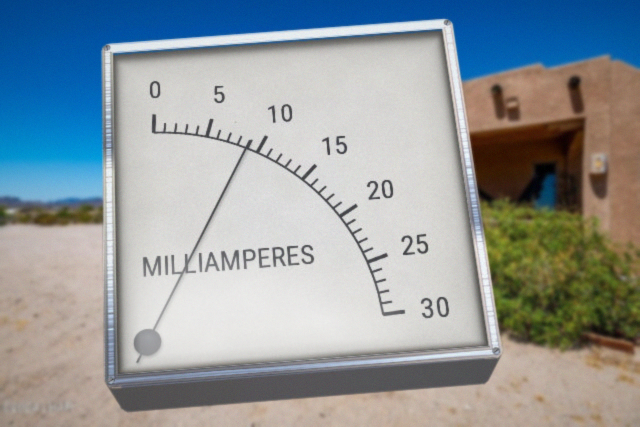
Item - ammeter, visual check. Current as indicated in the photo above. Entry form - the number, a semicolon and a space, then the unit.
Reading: 9; mA
